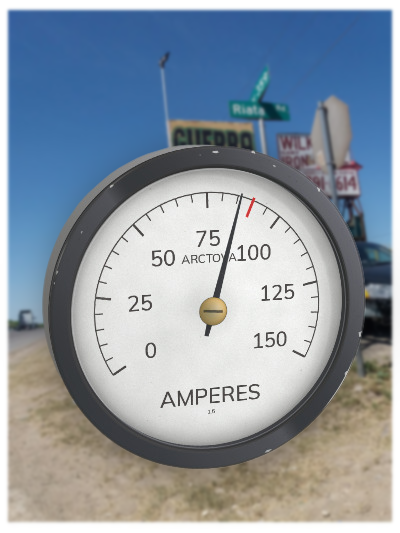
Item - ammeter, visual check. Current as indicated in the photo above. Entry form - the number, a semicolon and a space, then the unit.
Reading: 85; A
